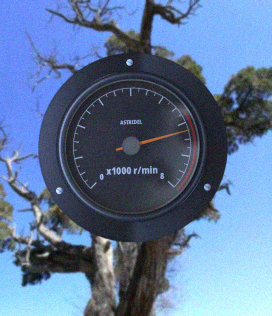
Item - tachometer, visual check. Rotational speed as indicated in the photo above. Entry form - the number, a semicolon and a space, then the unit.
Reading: 6250; rpm
